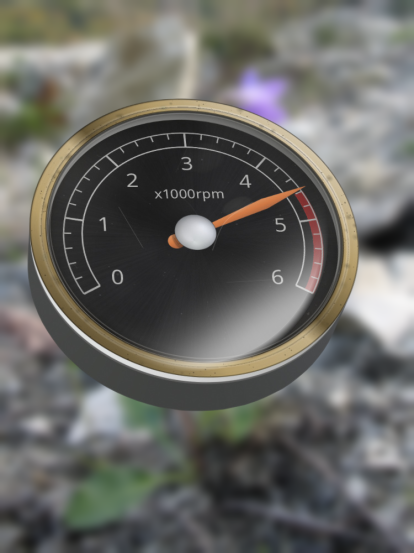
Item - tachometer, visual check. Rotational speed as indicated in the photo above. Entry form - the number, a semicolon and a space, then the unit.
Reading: 4600; rpm
